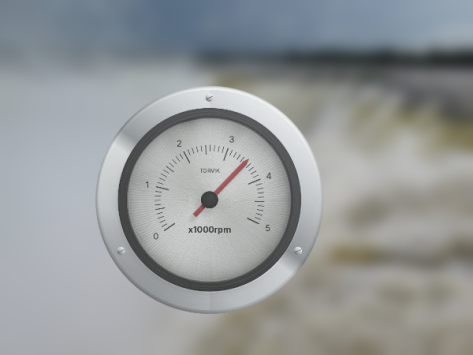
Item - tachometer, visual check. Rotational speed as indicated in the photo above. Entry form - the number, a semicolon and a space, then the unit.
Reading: 3500; rpm
